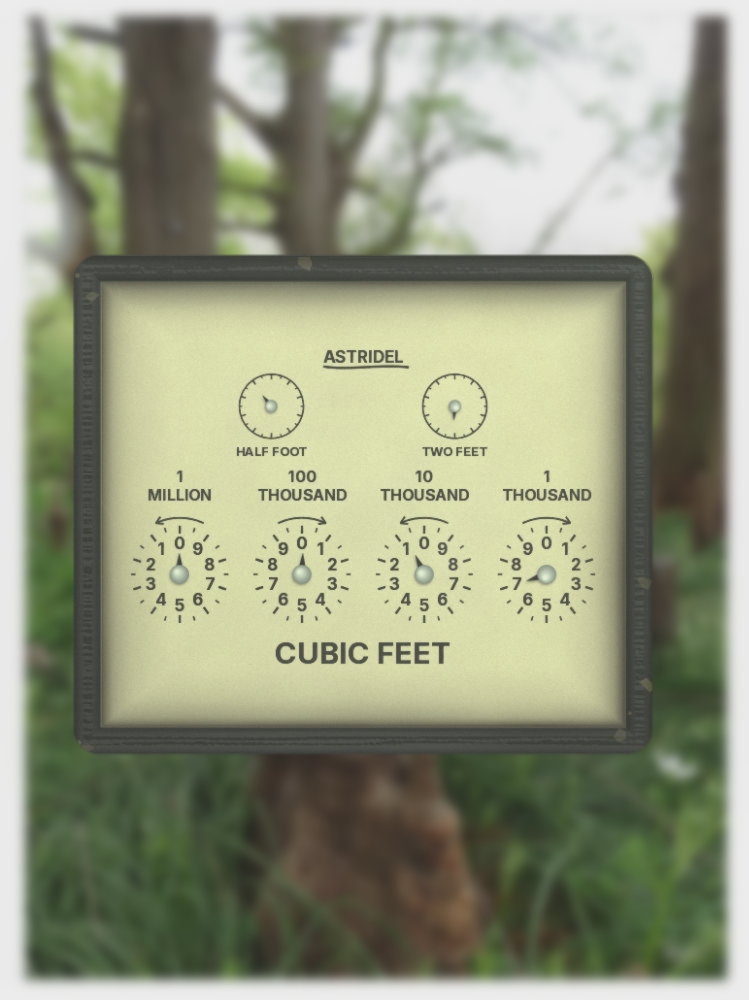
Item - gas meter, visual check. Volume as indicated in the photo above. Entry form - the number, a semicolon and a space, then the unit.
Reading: 700; ft³
